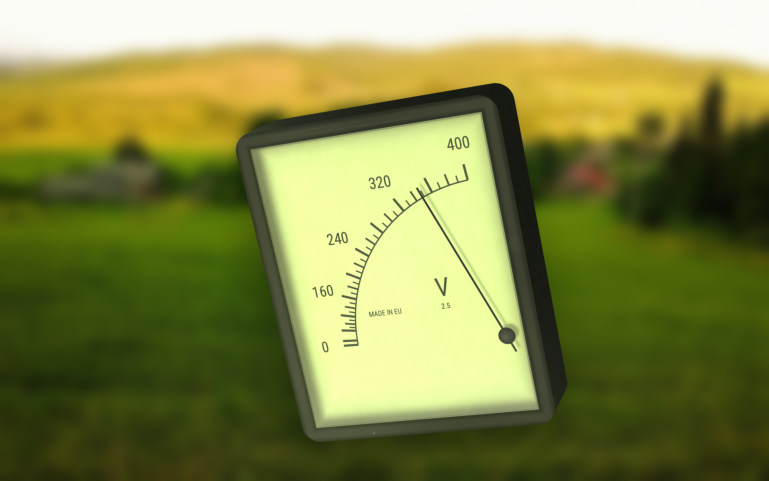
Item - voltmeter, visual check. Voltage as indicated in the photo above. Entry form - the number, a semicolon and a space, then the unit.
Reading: 350; V
